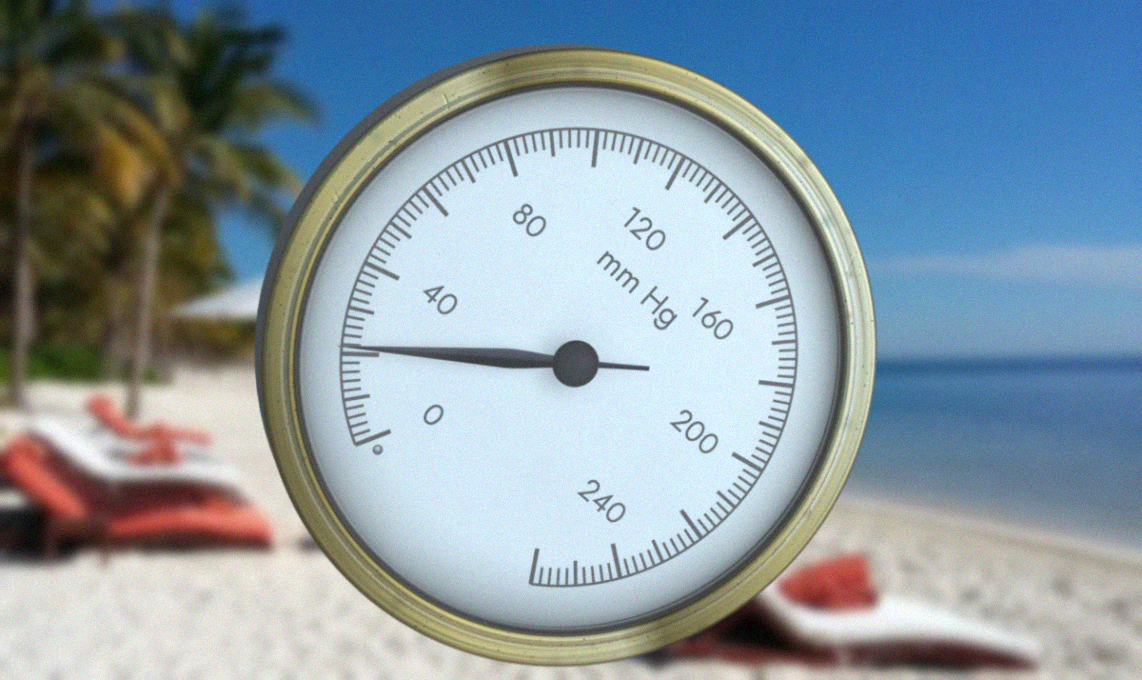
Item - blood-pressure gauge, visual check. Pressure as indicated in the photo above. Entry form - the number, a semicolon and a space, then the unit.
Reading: 22; mmHg
